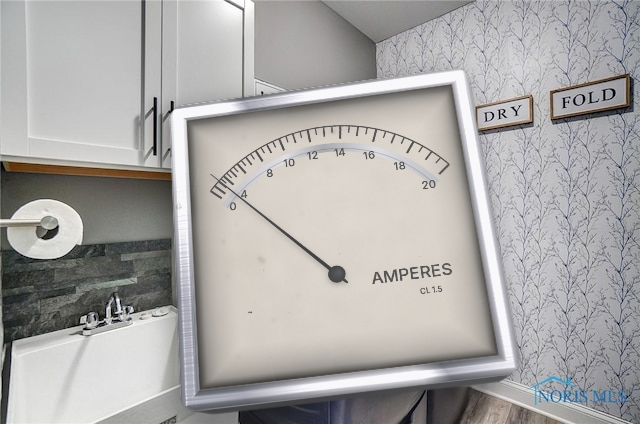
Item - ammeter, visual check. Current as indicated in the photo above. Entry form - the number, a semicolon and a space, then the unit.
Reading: 3; A
